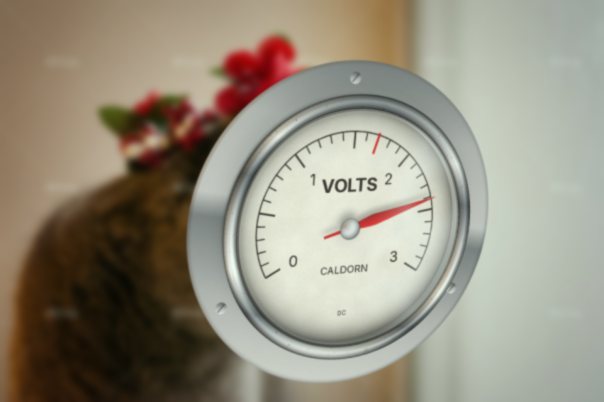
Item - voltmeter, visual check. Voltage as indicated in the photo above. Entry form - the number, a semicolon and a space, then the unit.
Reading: 2.4; V
